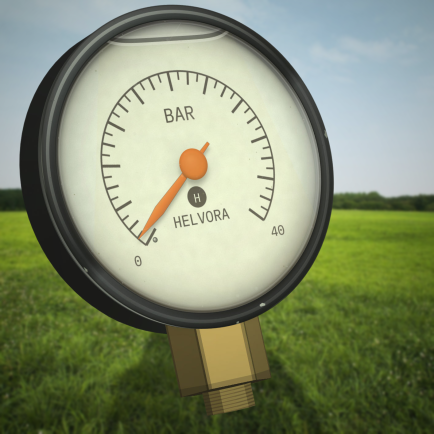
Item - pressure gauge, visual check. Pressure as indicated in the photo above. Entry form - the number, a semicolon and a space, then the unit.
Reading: 1; bar
